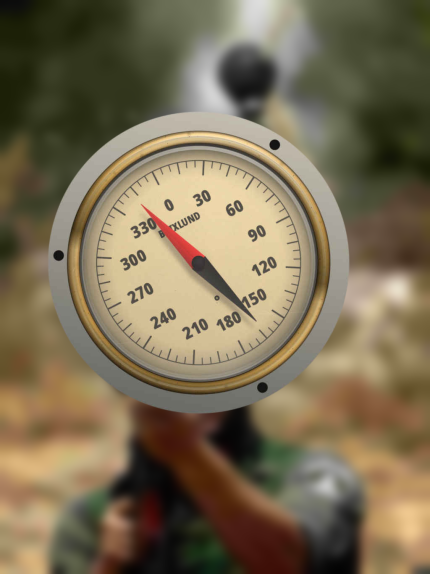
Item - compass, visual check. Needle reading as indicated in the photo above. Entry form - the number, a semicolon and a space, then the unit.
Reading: 342.5; °
